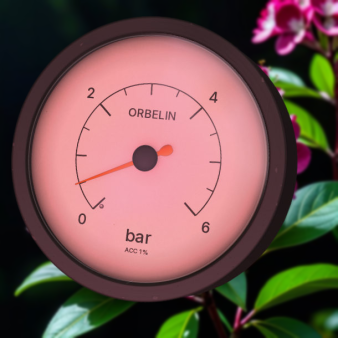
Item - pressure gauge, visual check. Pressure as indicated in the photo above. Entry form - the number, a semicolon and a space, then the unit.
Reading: 0.5; bar
